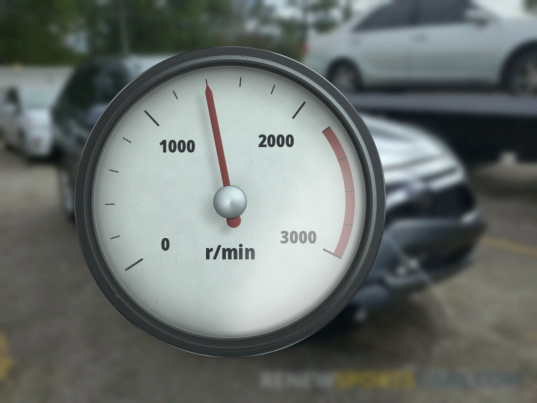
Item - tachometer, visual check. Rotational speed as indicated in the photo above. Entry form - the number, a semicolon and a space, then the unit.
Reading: 1400; rpm
